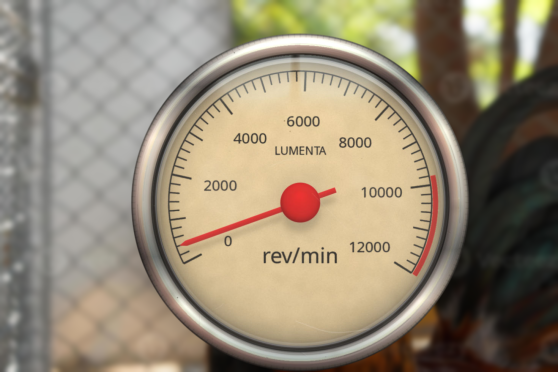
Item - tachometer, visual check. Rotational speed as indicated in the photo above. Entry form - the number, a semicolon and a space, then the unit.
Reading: 400; rpm
